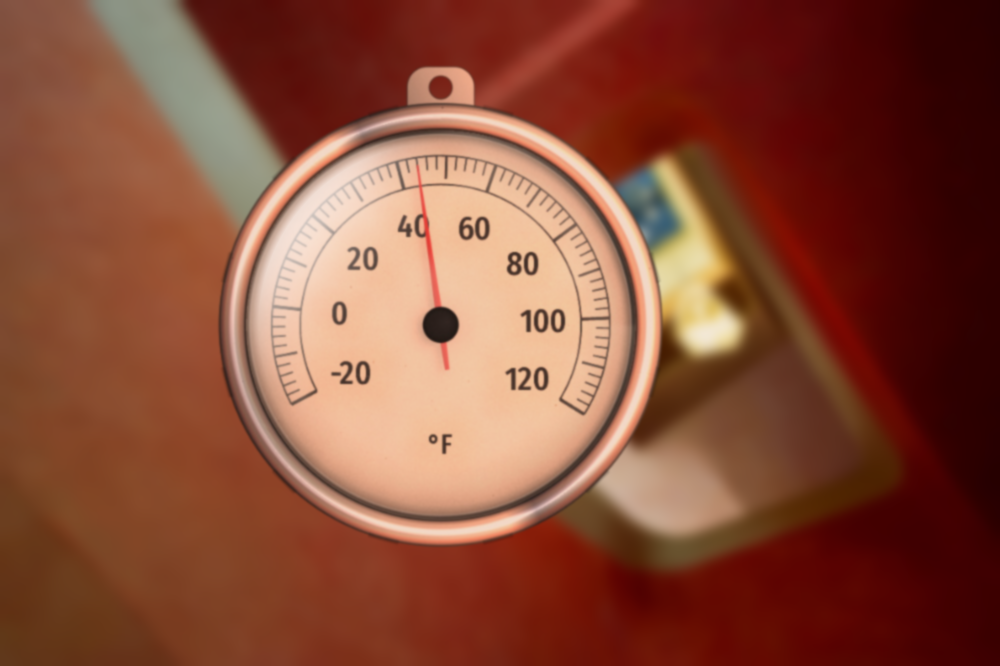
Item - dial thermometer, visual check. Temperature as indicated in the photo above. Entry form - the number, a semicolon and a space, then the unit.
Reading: 44; °F
